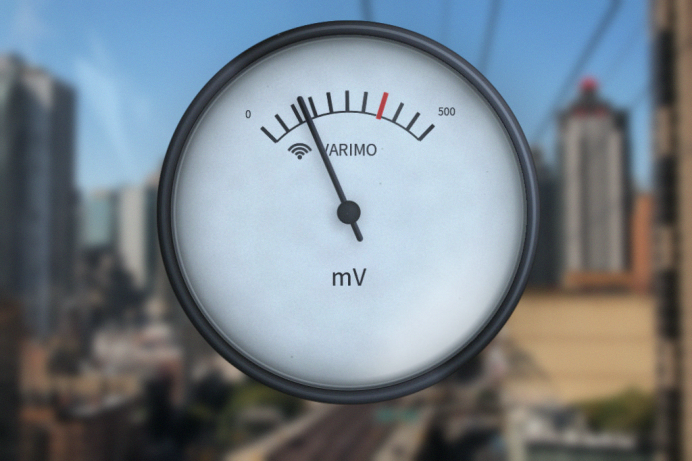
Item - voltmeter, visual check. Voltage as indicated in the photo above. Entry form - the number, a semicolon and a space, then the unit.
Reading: 125; mV
